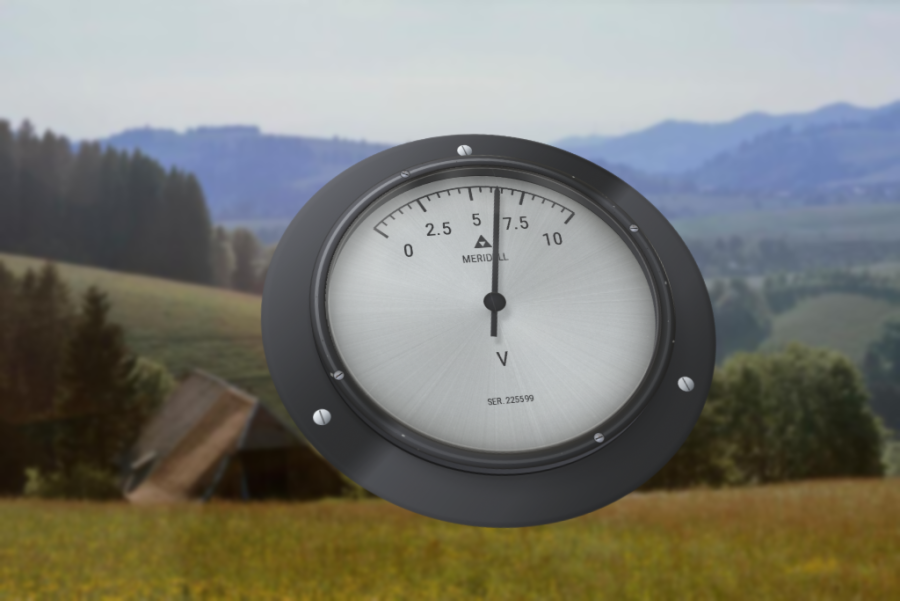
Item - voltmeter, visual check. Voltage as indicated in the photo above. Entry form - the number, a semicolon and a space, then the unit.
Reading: 6.25; V
